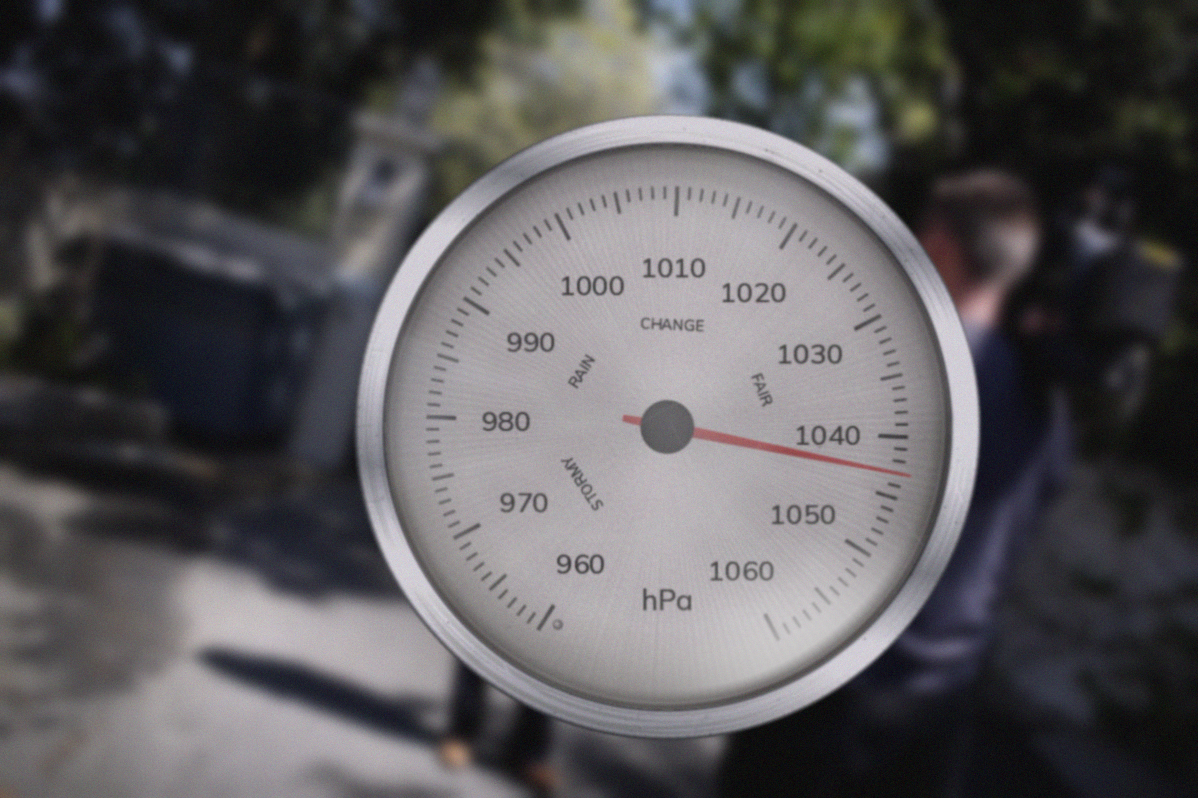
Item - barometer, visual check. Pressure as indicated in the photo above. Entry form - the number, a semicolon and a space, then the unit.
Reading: 1043; hPa
